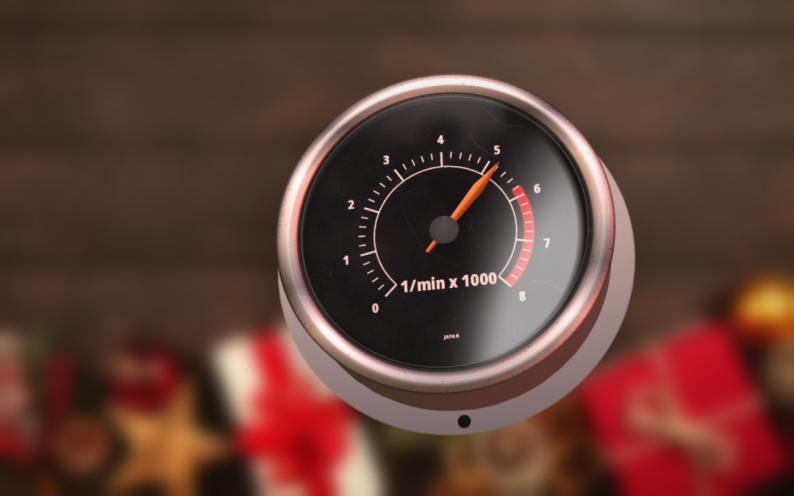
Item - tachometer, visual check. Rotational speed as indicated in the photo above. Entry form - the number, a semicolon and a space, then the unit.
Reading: 5200; rpm
